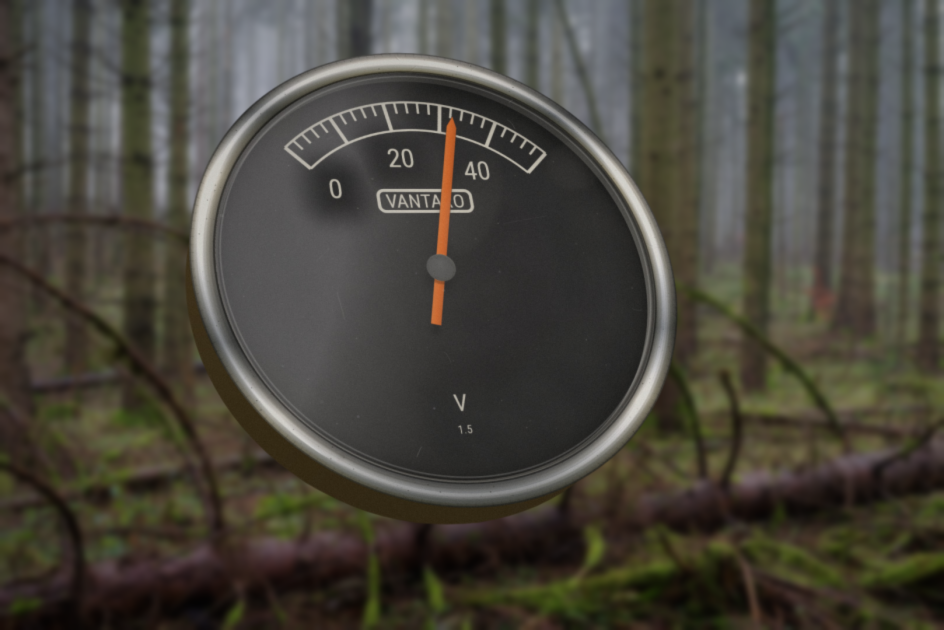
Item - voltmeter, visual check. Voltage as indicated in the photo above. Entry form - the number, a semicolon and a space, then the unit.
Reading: 32; V
